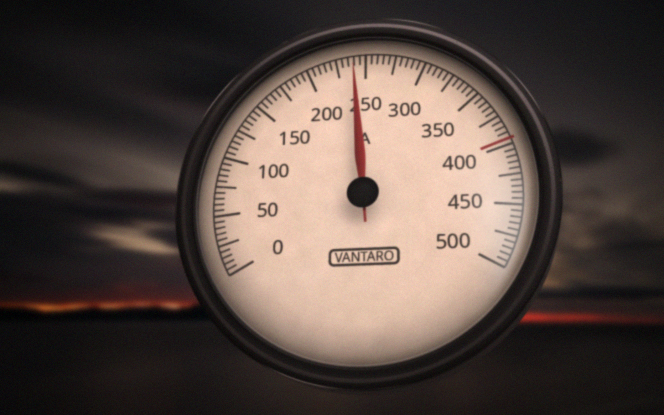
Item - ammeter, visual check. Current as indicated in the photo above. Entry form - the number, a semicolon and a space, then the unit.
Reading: 240; A
